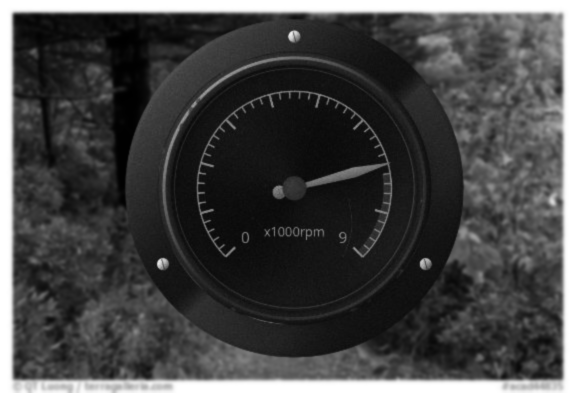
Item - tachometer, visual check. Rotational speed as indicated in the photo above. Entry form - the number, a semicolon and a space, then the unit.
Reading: 7000; rpm
